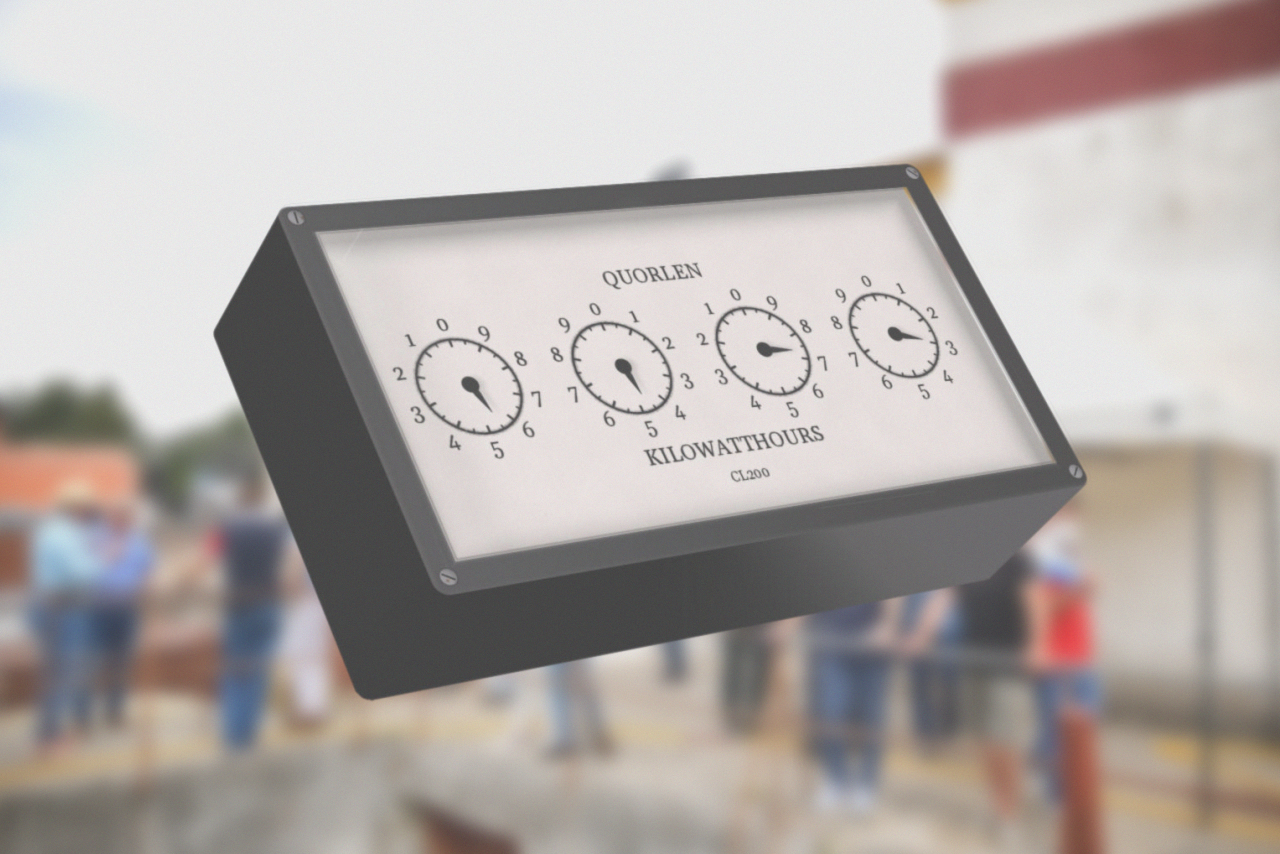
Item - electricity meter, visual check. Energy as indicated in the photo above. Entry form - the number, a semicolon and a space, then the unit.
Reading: 5473; kWh
